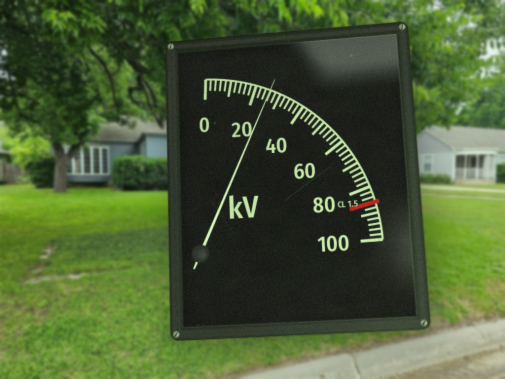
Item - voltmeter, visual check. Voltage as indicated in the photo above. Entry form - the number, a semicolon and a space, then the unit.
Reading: 26; kV
